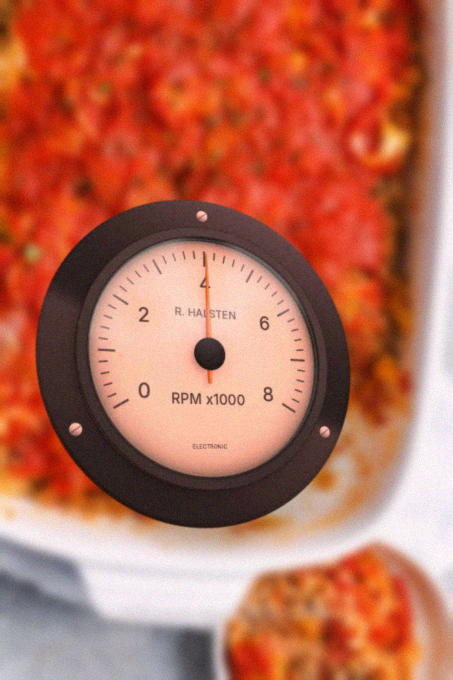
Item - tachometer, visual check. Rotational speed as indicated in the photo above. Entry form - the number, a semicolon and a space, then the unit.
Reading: 4000; rpm
